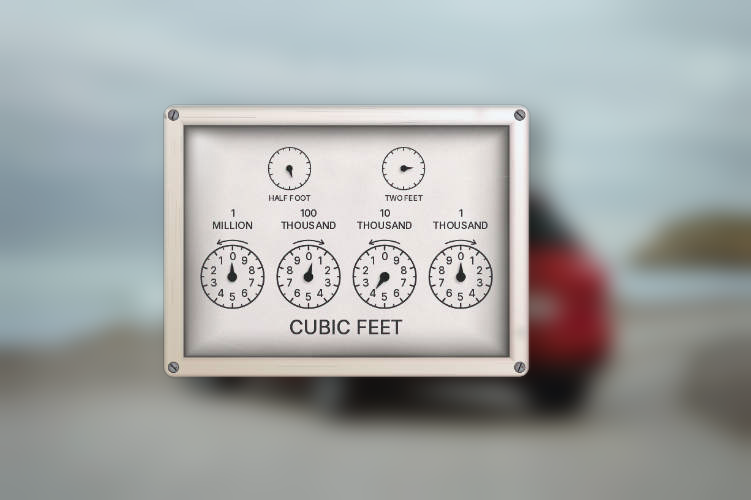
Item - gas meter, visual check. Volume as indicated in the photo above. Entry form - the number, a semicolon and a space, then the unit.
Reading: 4000; ft³
